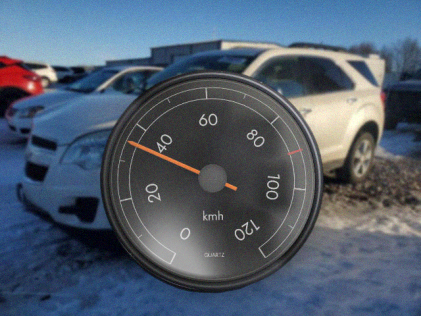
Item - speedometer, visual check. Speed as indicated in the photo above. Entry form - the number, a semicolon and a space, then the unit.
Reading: 35; km/h
